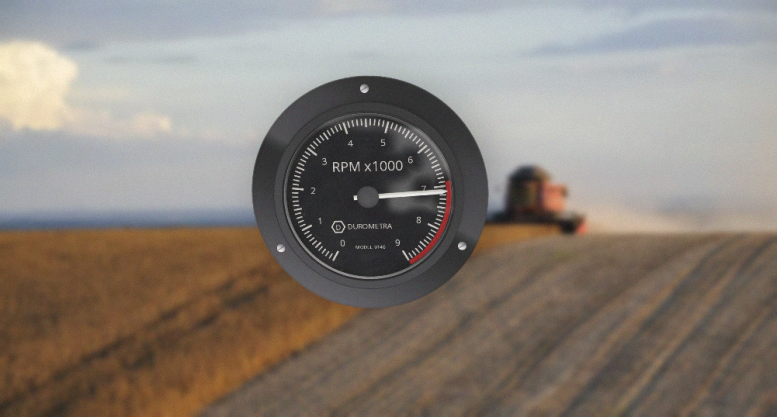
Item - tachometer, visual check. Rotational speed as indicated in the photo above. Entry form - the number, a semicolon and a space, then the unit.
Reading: 7100; rpm
